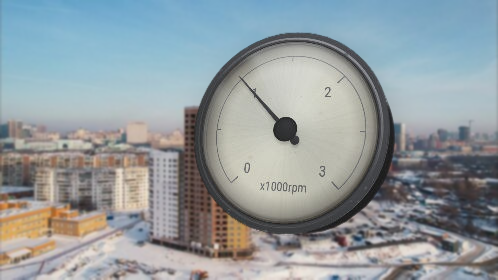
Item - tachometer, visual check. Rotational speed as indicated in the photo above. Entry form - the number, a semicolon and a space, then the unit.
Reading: 1000; rpm
